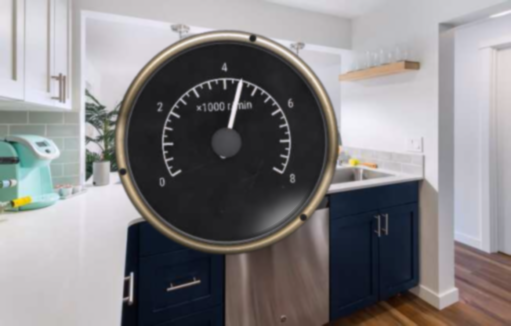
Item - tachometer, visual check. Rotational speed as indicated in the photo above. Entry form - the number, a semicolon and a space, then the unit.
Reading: 4500; rpm
